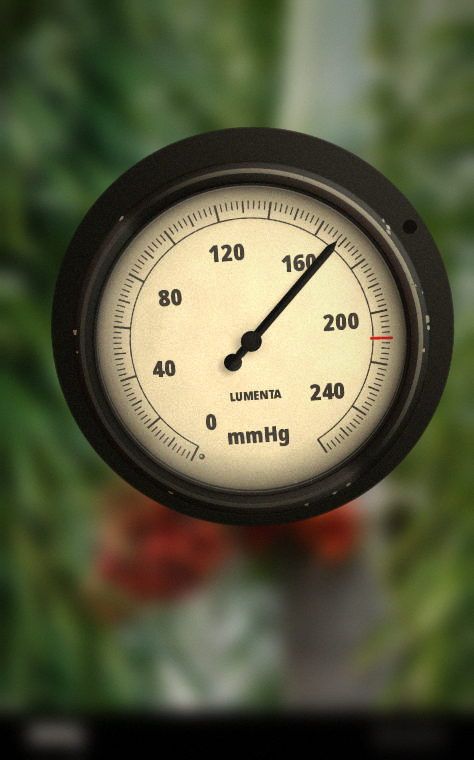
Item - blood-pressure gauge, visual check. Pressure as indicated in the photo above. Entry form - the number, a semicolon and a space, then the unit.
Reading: 168; mmHg
